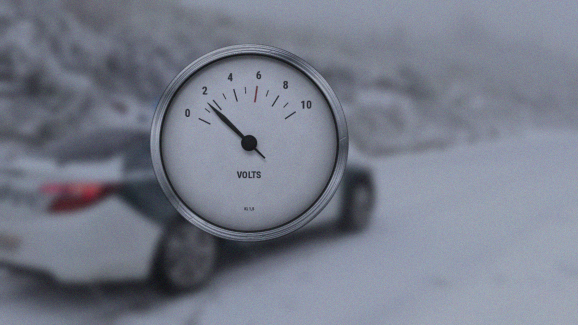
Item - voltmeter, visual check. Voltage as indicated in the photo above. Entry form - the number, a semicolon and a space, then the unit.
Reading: 1.5; V
